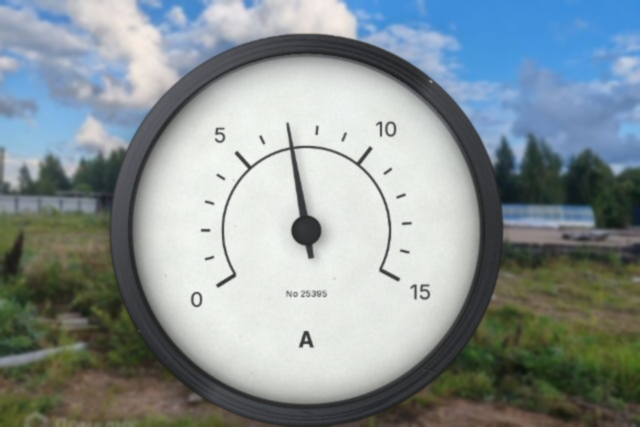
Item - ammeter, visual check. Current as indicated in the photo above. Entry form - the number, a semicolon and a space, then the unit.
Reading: 7; A
